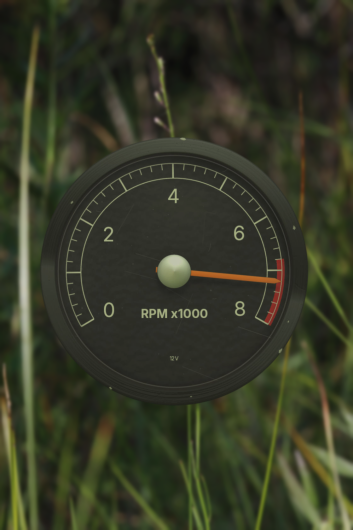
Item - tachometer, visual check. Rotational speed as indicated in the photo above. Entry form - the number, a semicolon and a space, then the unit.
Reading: 7200; rpm
